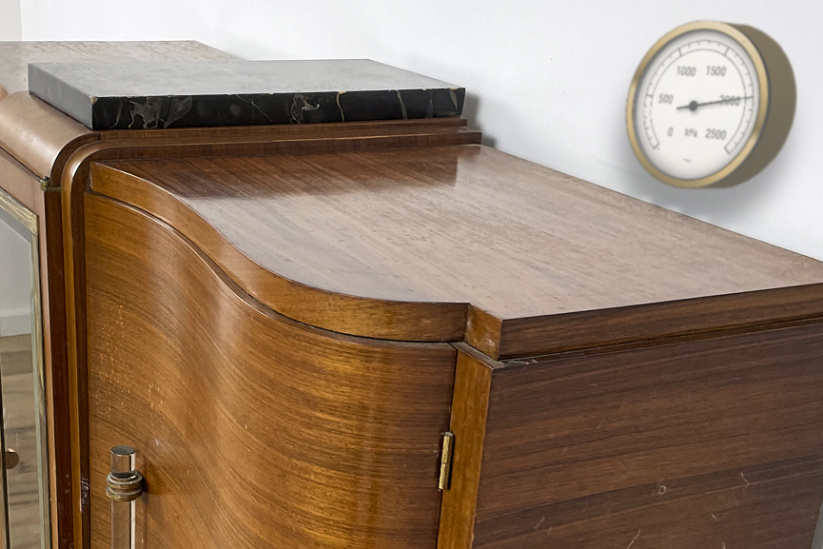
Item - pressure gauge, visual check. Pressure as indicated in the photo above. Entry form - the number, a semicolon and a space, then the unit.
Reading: 2000; kPa
